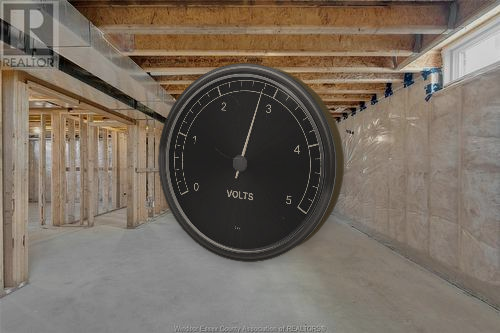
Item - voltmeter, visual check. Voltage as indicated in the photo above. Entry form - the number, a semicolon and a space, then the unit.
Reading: 2.8; V
